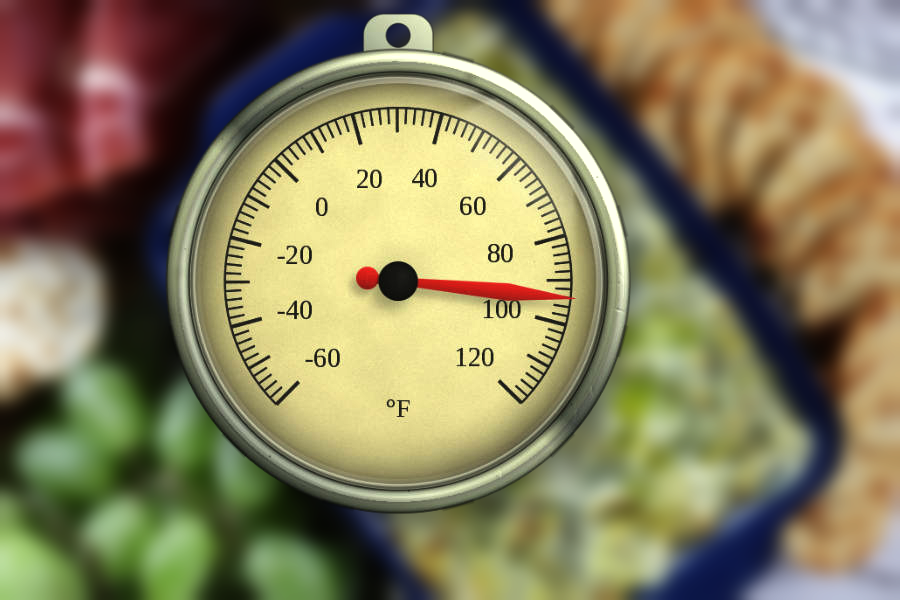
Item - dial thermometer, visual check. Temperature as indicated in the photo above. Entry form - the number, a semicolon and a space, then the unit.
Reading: 94; °F
